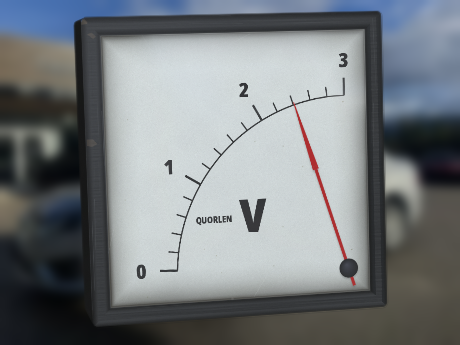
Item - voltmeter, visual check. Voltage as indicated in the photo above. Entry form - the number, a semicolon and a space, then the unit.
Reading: 2.4; V
